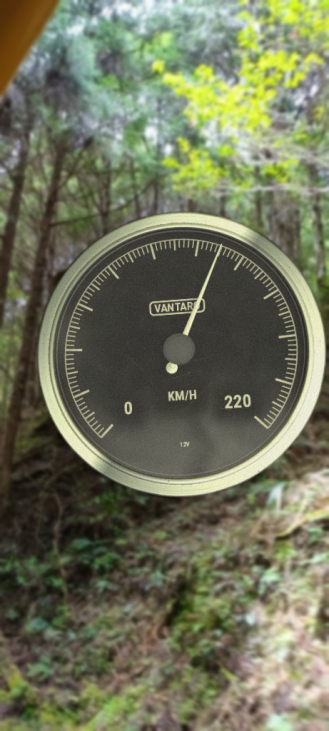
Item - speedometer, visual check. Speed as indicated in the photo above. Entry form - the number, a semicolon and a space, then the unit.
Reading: 130; km/h
